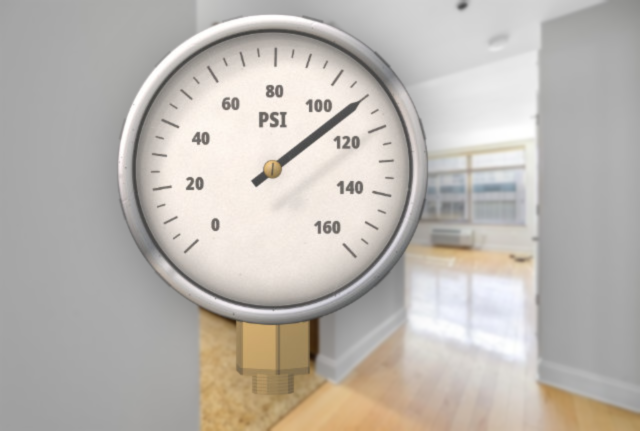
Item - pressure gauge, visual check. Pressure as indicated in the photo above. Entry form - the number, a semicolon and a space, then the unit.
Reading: 110; psi
